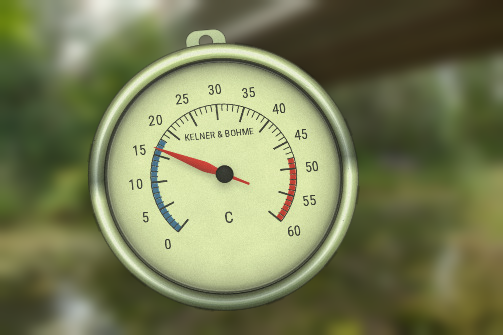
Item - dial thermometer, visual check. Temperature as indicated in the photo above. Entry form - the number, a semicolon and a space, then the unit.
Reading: 16; °C
